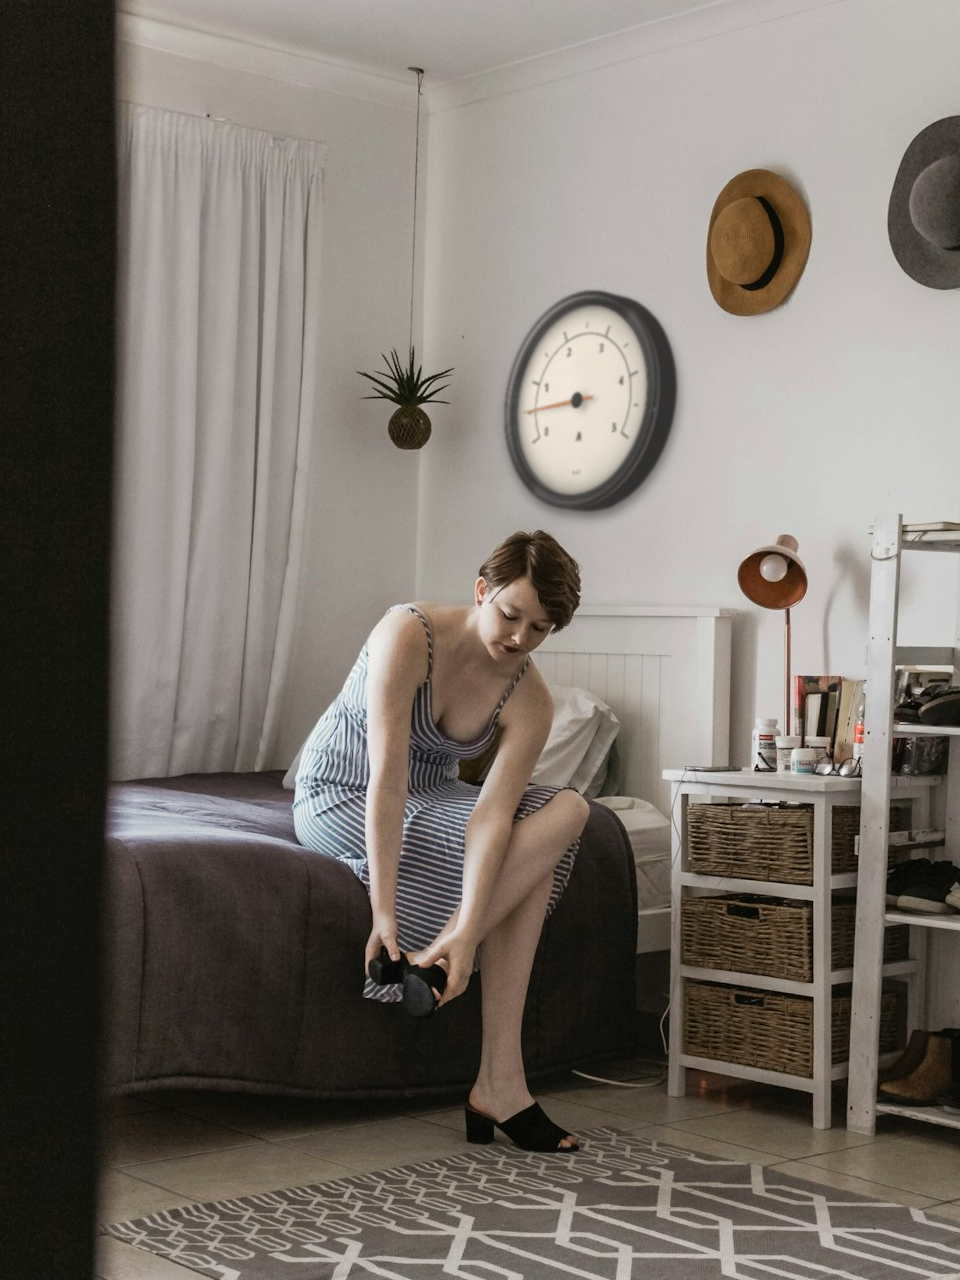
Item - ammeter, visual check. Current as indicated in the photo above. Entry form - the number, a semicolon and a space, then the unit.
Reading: 0.5; A
